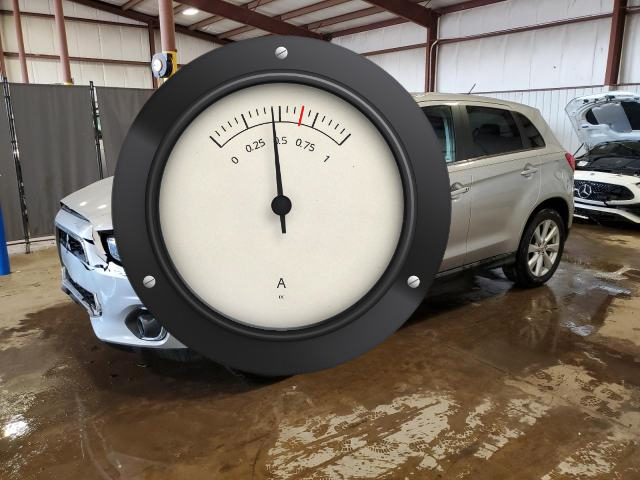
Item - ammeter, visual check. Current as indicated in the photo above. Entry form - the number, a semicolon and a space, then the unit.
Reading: 0.45; A
